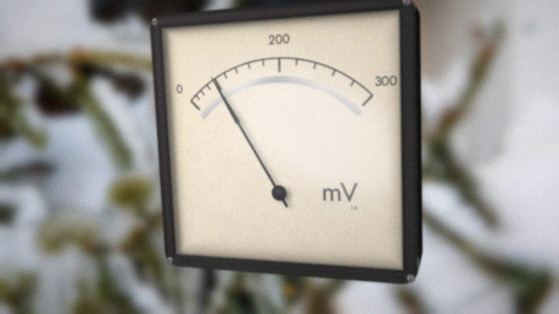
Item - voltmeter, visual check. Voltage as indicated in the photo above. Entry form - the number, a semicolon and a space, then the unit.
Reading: 100; mV
